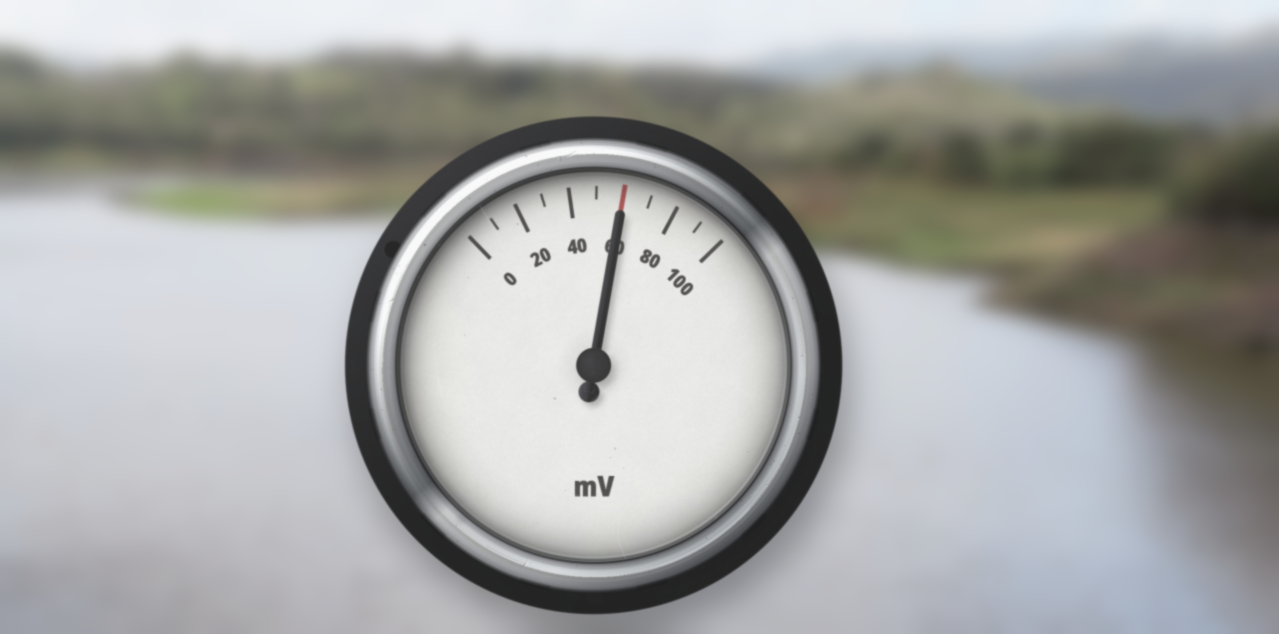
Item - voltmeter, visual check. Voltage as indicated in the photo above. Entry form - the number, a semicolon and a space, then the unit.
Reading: 60; mV
